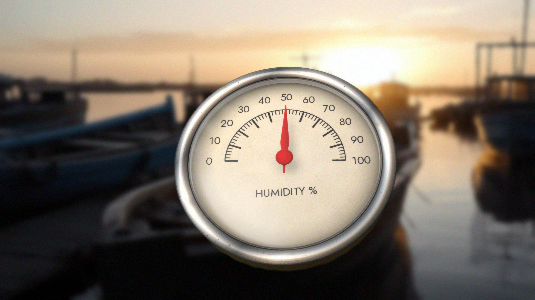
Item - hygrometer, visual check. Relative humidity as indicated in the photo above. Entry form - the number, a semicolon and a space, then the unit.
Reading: 50; %
